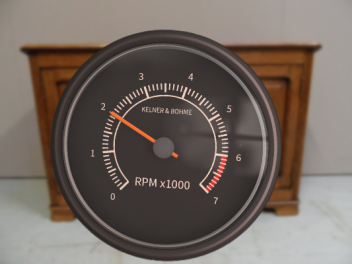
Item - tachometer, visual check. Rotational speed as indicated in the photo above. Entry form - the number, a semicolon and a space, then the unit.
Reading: 2000; rpm
